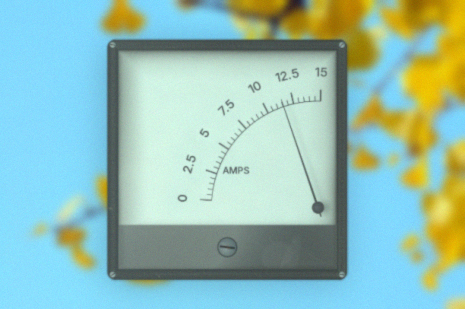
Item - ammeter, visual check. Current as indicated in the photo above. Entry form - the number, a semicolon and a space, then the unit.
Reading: 11.5; A
